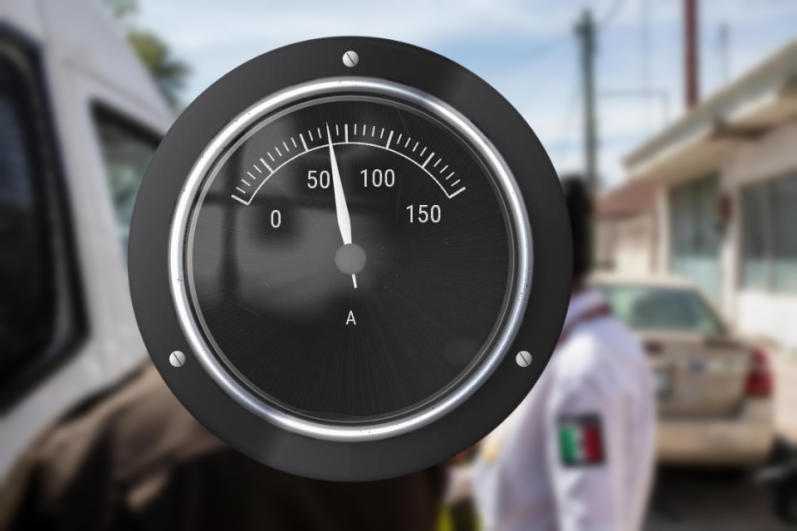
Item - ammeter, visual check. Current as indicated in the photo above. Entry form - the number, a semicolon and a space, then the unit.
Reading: 65; A
